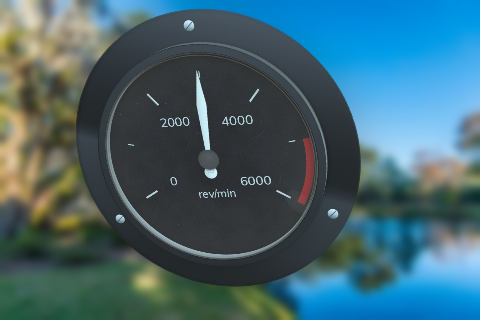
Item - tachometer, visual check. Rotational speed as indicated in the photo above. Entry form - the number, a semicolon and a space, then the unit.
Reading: 3000; rpm
